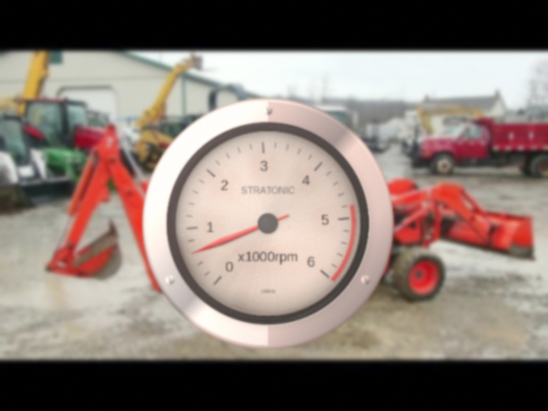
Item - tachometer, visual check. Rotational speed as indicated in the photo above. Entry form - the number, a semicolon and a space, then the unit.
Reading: 600; rpm
